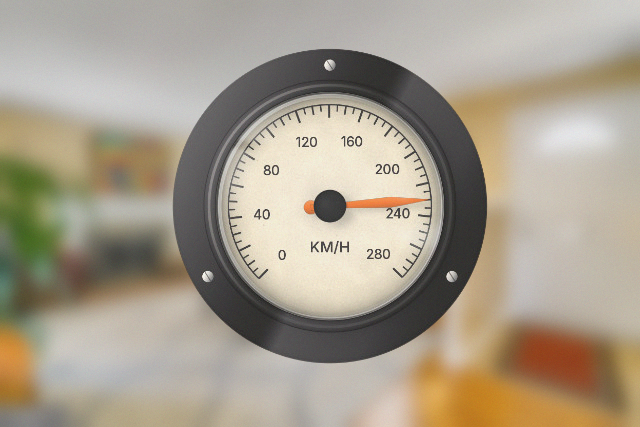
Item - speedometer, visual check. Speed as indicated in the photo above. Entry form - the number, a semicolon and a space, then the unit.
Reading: 230; km/h
